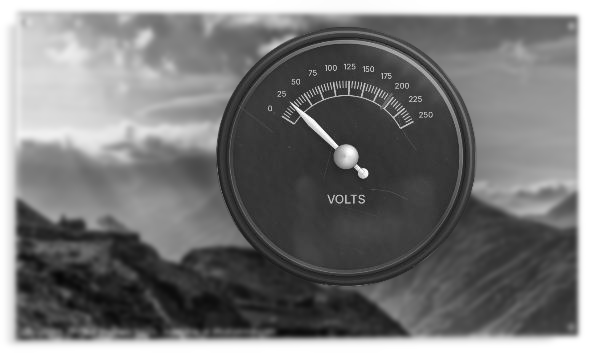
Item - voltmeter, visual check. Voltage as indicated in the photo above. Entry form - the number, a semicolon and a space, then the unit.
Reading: 25; V
